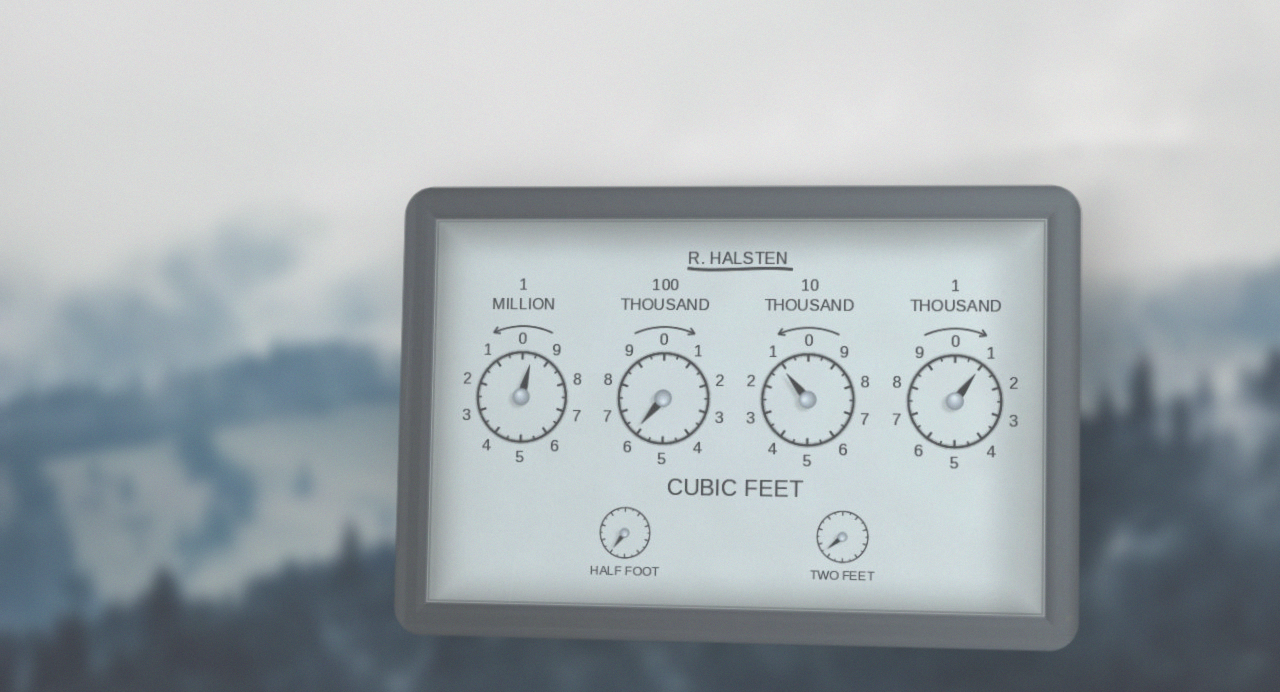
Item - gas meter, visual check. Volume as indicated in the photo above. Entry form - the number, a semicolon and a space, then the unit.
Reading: 961100; ft³
